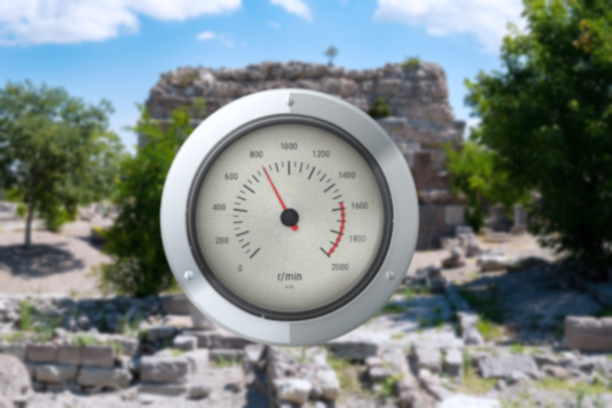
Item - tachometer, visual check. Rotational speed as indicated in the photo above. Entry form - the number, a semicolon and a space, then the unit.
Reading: 800; rpm
